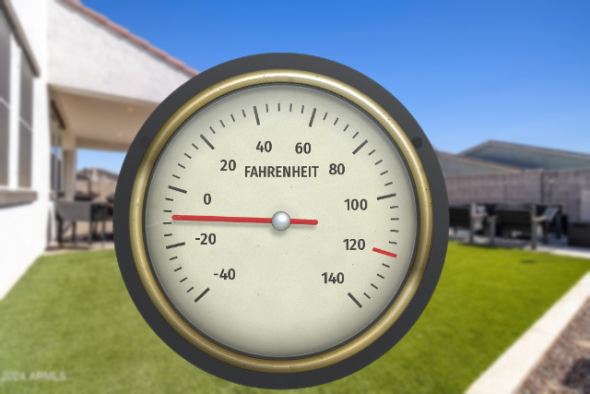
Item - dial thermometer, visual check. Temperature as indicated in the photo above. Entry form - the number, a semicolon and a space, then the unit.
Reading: -10; °F
